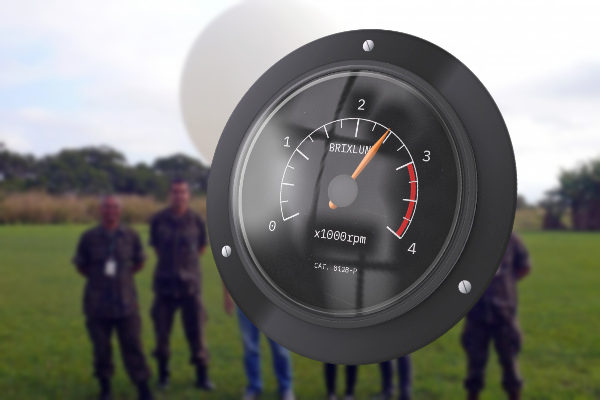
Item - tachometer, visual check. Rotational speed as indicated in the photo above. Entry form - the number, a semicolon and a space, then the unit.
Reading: 2500; rpm
